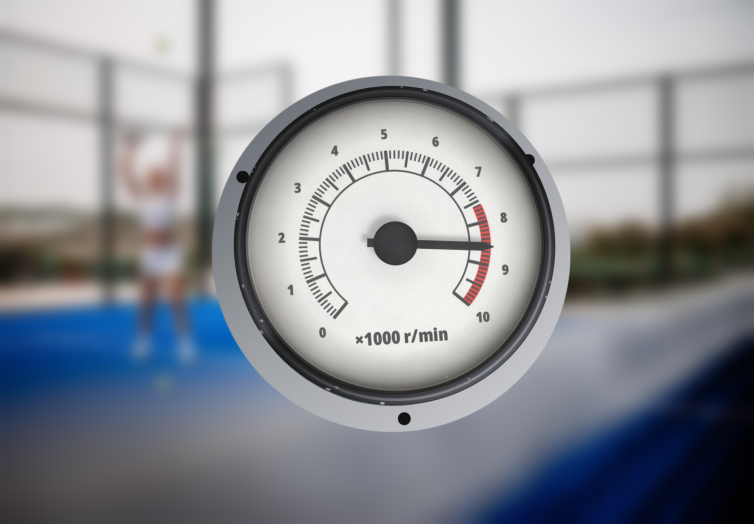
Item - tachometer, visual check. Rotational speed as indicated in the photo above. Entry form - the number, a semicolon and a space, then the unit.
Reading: 8600; rpm
